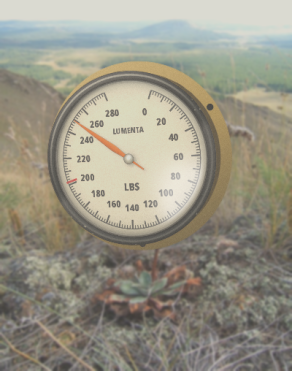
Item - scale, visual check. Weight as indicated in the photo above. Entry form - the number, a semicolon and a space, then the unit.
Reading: 250; lb
